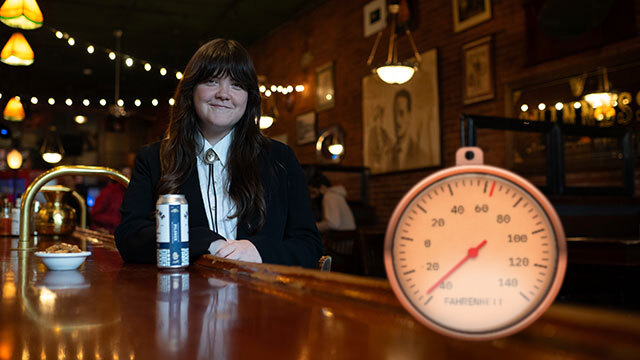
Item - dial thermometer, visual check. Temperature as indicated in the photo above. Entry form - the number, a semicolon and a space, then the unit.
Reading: -36; °F
